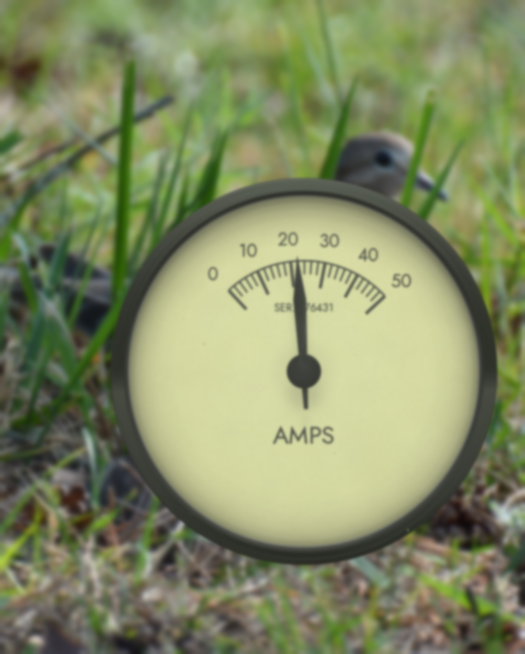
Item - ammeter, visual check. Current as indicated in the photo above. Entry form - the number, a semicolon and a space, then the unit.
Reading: 22; A
